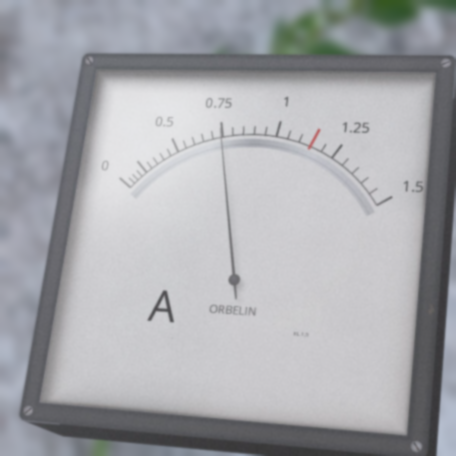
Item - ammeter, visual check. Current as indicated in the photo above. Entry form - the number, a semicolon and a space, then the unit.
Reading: 0.75; A
